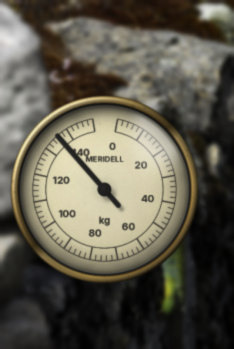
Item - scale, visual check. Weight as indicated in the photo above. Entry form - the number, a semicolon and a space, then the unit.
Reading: 136; kg
